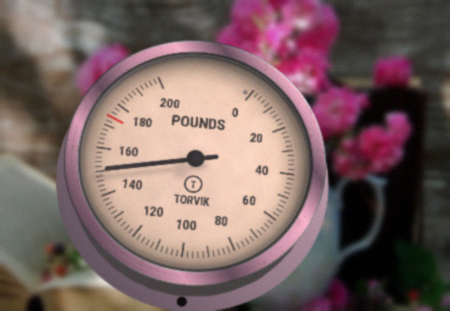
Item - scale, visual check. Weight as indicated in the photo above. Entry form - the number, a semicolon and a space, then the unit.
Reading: 150; lb
